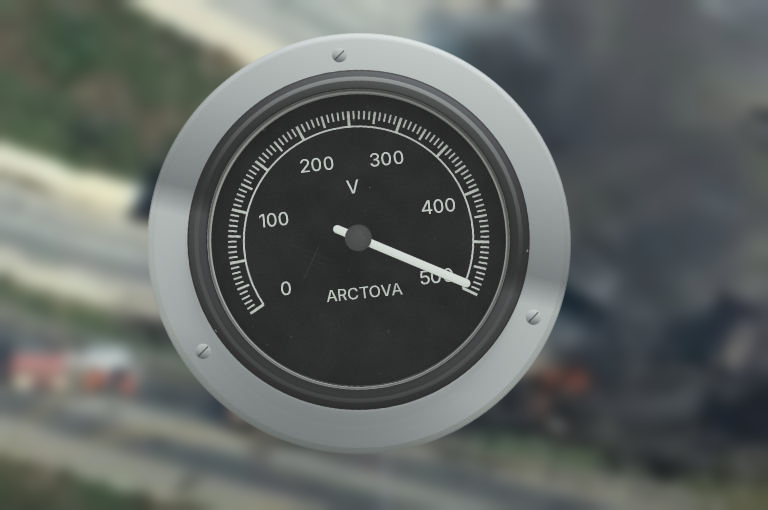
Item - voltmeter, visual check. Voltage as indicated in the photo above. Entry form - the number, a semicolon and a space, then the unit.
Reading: 495; V
